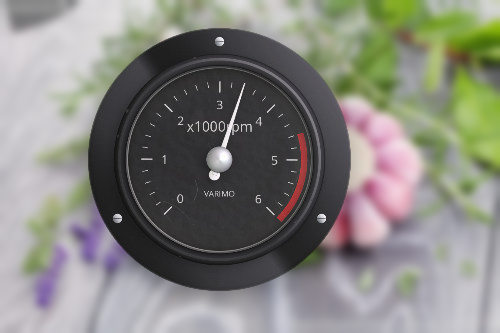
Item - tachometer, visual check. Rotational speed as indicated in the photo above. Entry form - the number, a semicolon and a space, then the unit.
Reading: 3400; rpm
